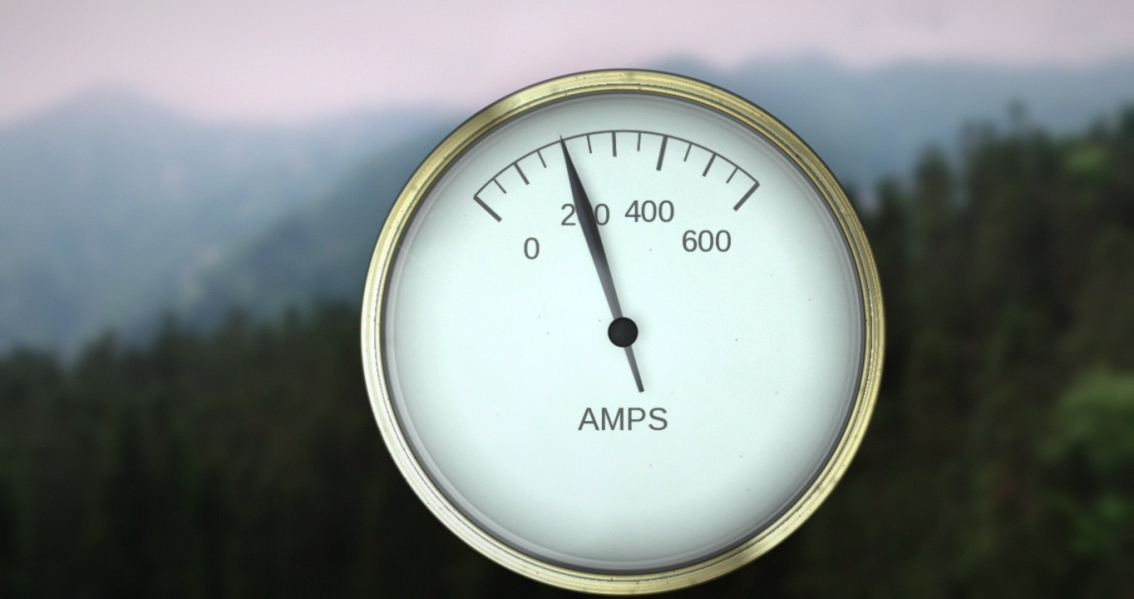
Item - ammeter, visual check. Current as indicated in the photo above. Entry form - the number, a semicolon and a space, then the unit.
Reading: 200; A
